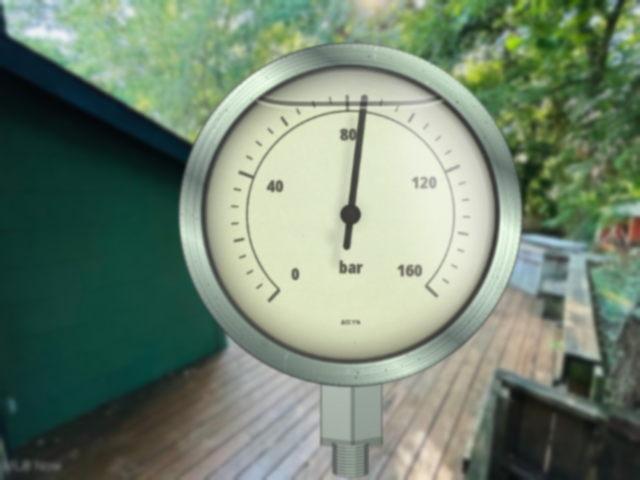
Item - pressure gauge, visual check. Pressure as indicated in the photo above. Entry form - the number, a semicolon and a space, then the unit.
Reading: 85; bar
